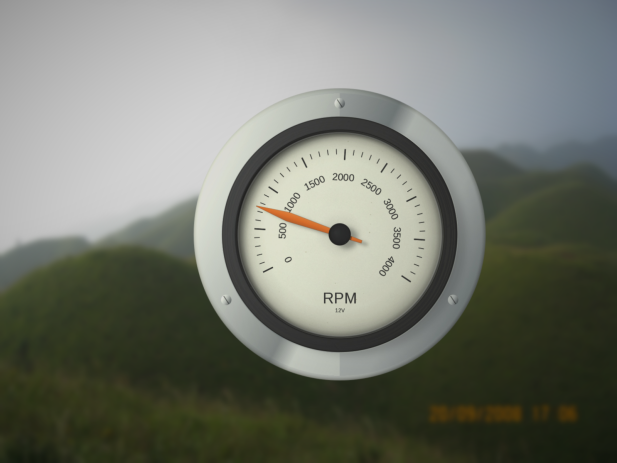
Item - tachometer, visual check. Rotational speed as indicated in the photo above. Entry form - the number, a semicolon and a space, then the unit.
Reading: 750; rpm
